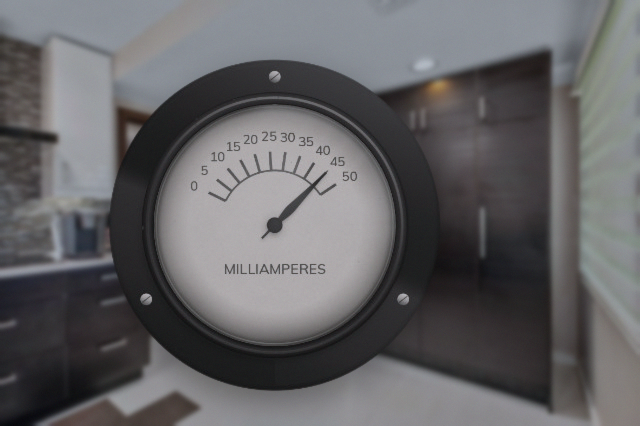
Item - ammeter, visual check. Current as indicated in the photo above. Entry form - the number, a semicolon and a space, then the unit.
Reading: 45; mA
